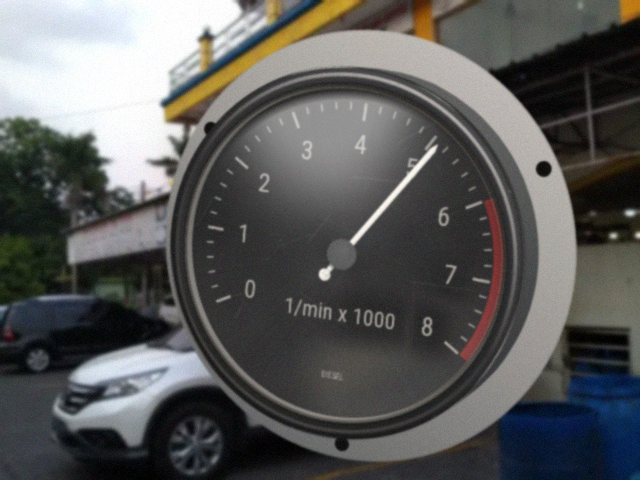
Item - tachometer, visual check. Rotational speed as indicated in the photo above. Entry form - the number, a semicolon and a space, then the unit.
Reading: 5100; rpm
